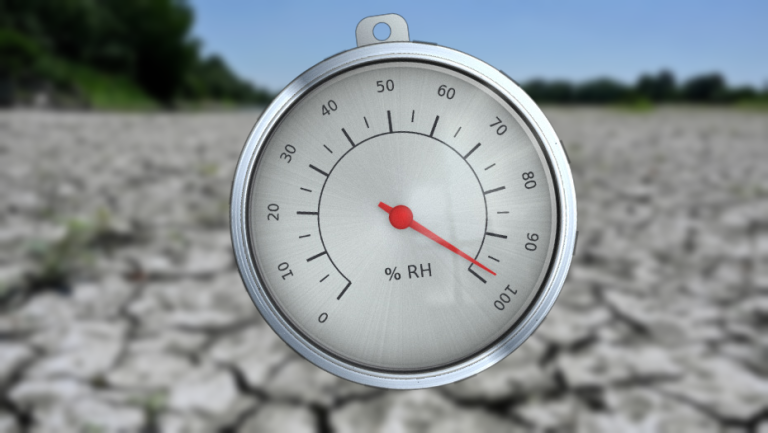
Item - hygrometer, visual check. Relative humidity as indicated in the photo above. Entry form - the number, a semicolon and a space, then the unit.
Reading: 97.5; %
